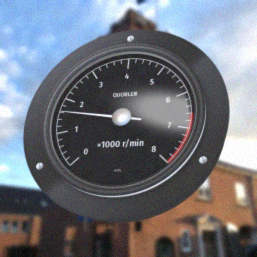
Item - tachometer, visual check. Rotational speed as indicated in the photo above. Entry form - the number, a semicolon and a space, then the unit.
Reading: 1600; rpm
